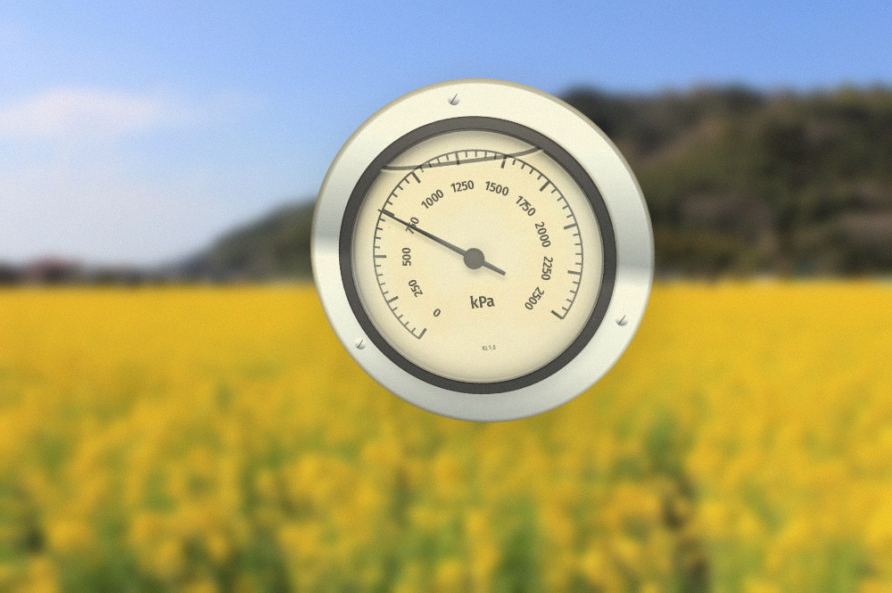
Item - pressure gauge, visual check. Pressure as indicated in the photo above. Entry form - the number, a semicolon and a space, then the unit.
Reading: 750; kPa
